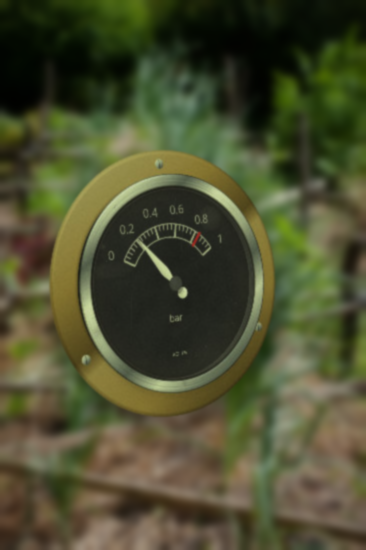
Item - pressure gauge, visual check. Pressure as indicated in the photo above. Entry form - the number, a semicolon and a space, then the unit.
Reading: 0.2; bar
